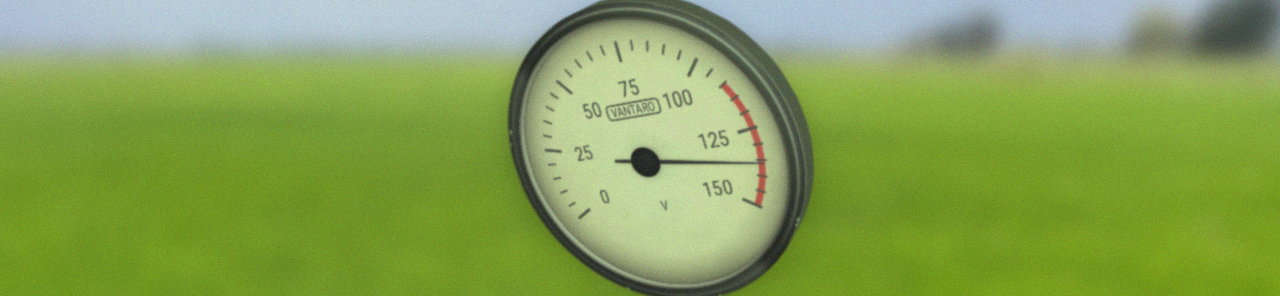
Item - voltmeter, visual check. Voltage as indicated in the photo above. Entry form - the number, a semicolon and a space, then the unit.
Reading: 135; V
